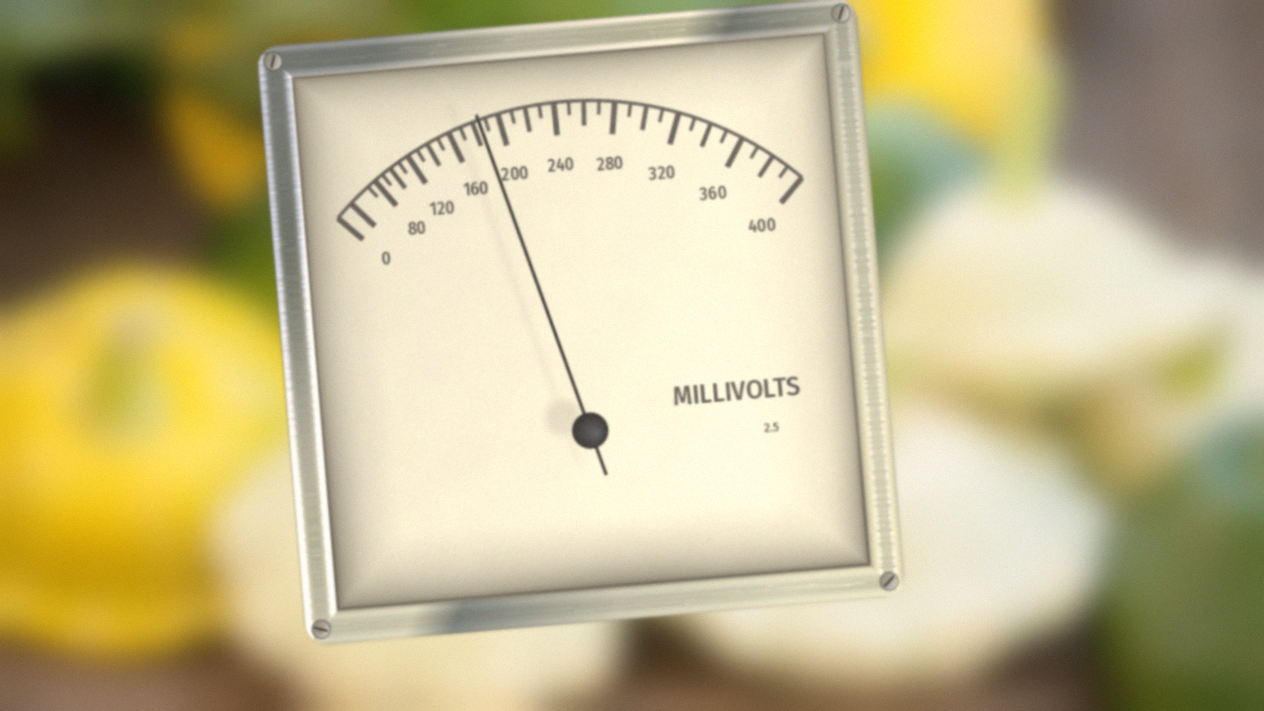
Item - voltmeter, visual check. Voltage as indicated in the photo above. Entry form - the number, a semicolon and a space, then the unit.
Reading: 185; mV
